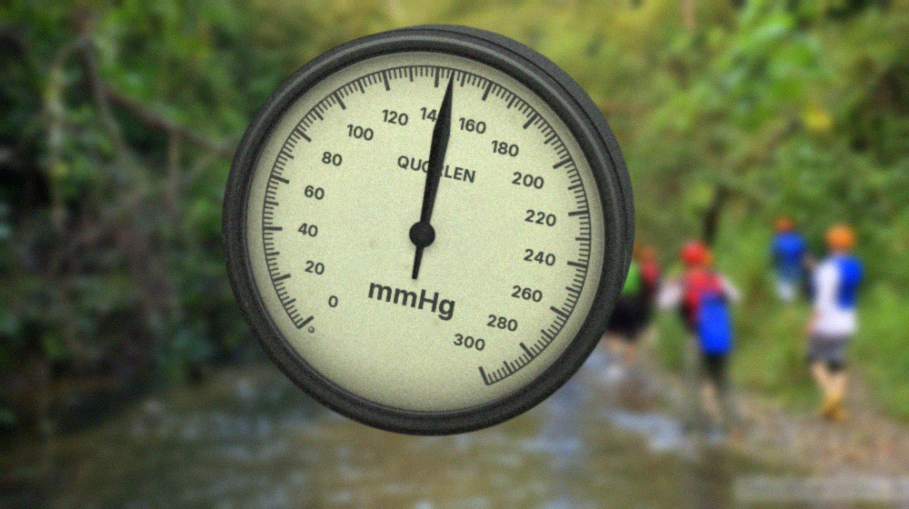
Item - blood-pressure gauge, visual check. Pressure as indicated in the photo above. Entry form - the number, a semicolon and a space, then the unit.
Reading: 146; mmHg
